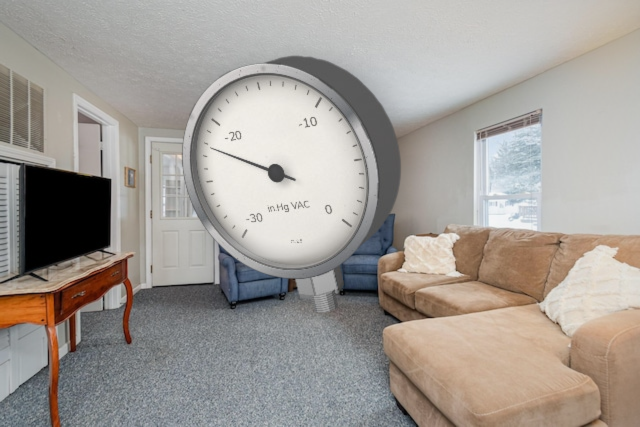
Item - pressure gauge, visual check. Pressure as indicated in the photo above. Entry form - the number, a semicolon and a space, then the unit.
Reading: -22; inHg
